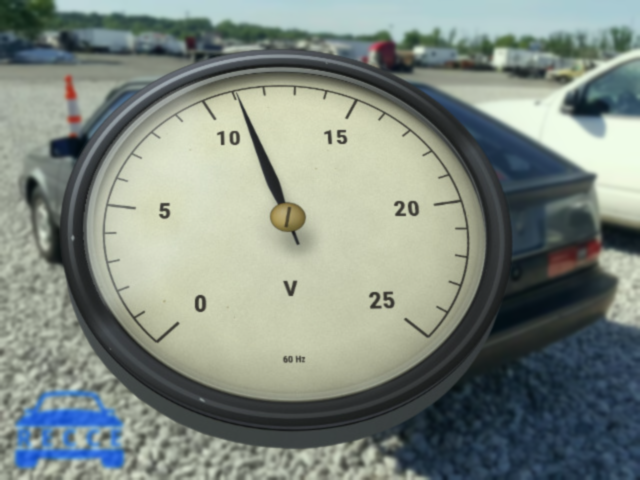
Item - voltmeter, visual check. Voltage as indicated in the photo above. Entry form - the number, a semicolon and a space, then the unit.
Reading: 11; V
